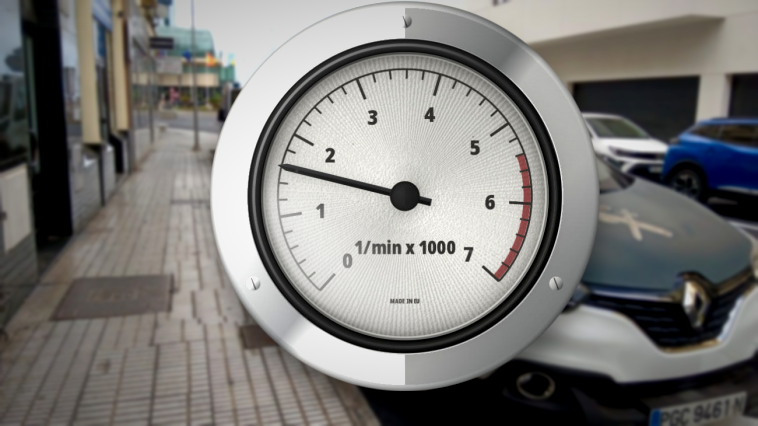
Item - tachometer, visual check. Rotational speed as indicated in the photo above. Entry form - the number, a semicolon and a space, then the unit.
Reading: 1600; rpm
